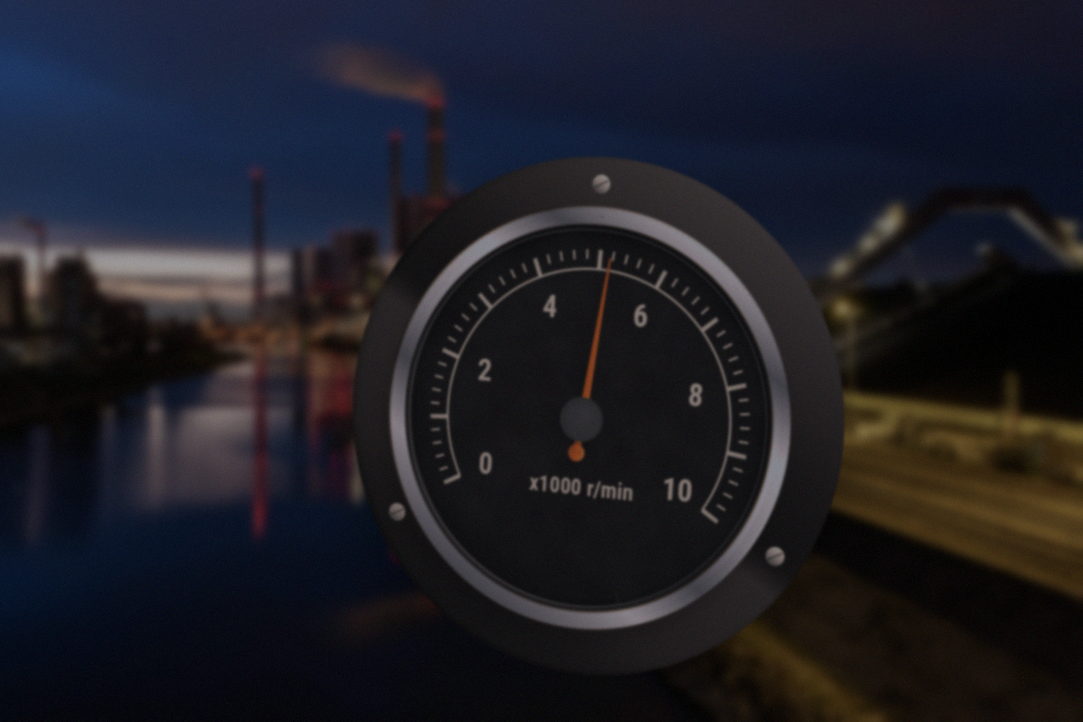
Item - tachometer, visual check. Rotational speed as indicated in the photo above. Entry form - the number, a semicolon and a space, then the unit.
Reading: 5200; rpm
